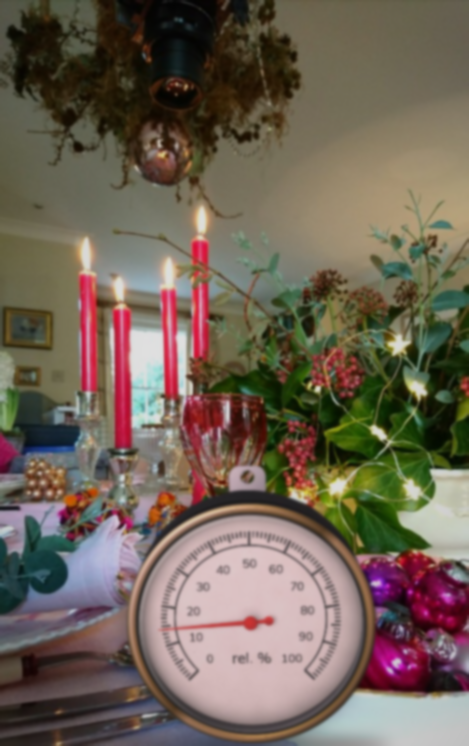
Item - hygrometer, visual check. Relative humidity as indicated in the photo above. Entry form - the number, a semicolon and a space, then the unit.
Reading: 15; %
